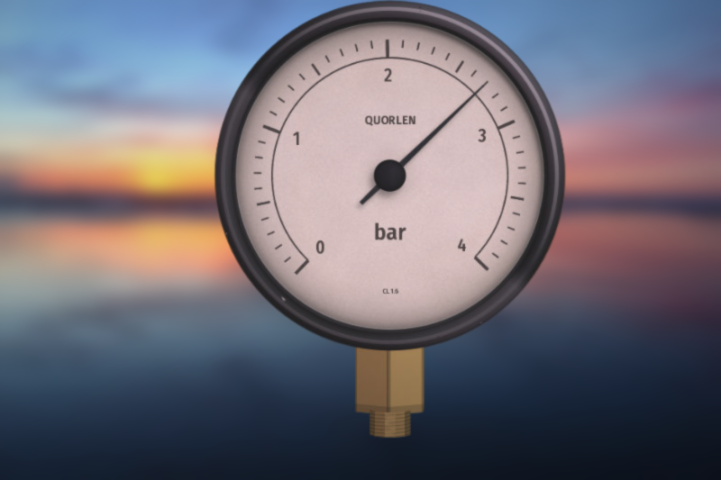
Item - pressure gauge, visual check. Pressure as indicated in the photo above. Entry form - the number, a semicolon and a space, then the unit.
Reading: 2.7; bar
